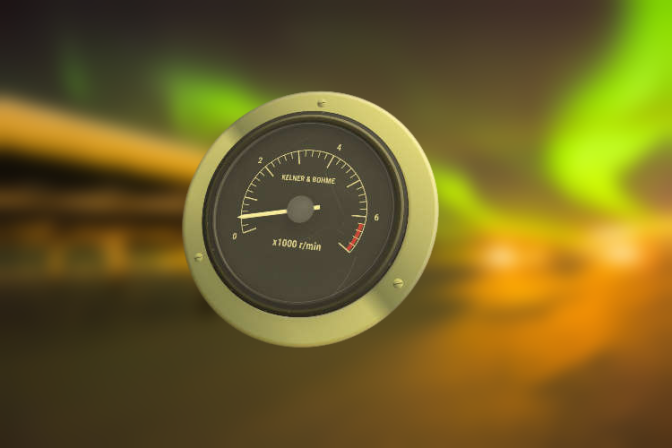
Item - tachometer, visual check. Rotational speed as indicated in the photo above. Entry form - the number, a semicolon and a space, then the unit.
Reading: 400; rpm
